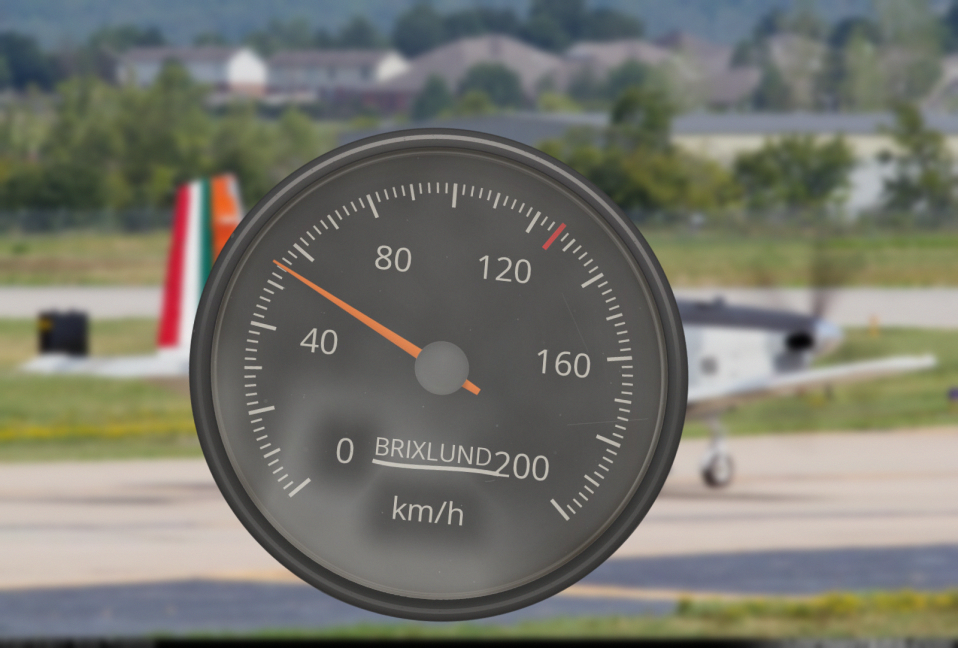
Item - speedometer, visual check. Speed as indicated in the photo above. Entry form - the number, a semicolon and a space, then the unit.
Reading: 54; km/h
